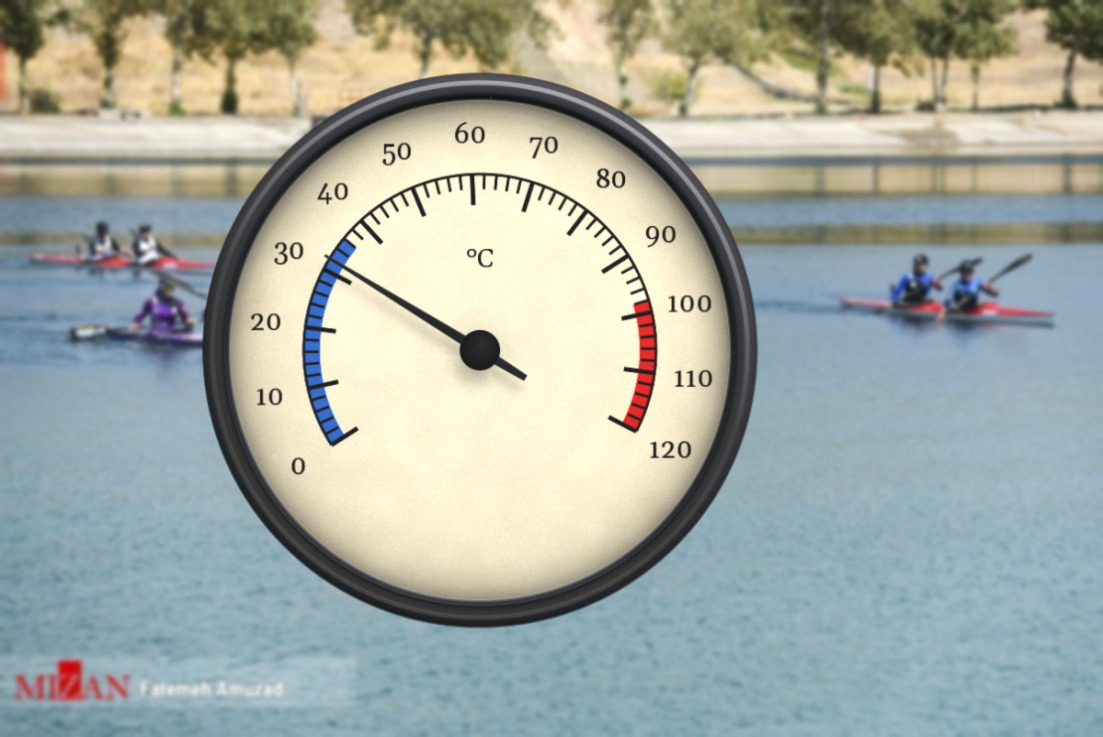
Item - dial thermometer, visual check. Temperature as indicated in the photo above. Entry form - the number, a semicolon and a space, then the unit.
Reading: 32; °C
